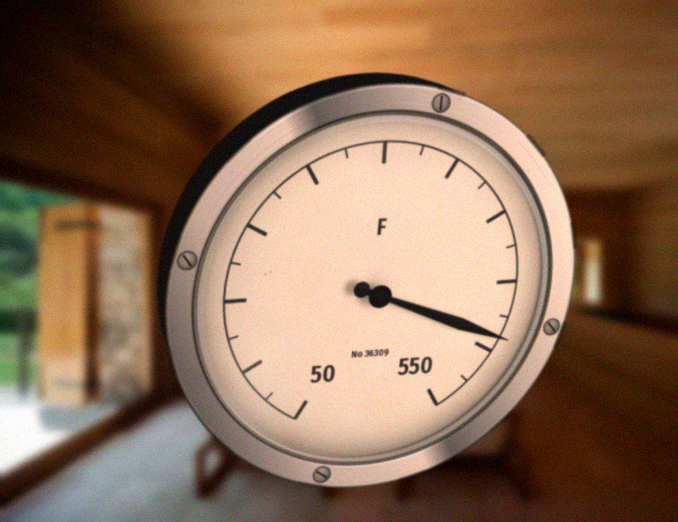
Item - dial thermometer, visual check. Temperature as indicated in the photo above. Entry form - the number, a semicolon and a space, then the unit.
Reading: 487.5; °F
